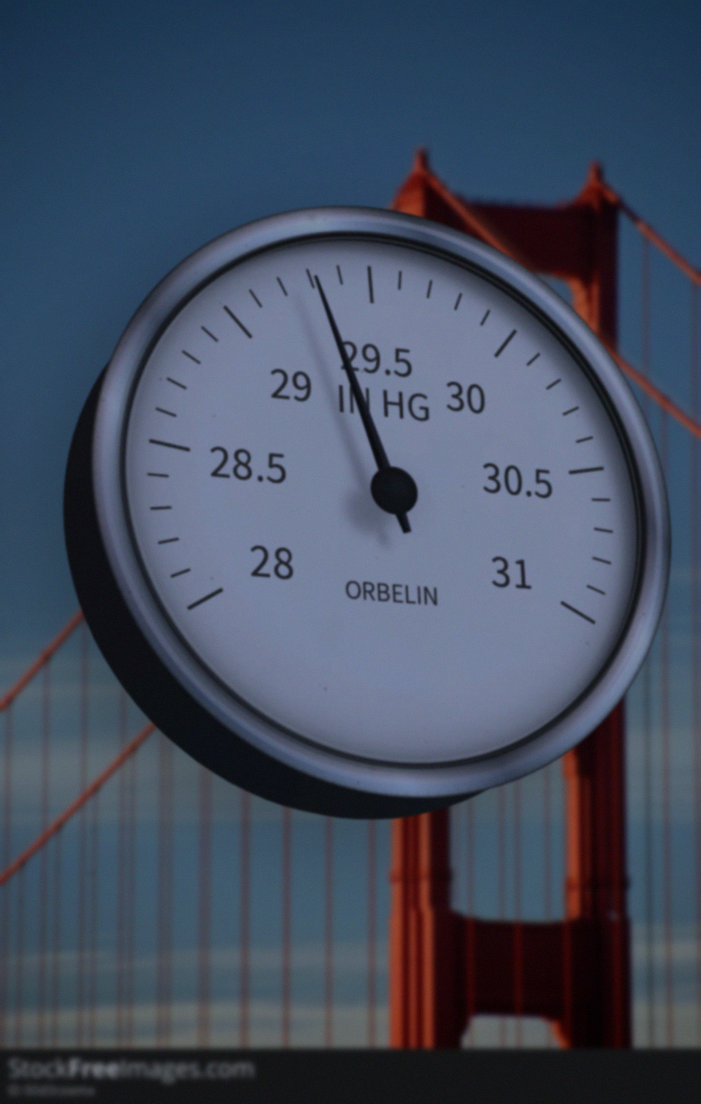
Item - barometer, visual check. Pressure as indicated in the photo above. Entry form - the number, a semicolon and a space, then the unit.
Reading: 29.3; inHg
